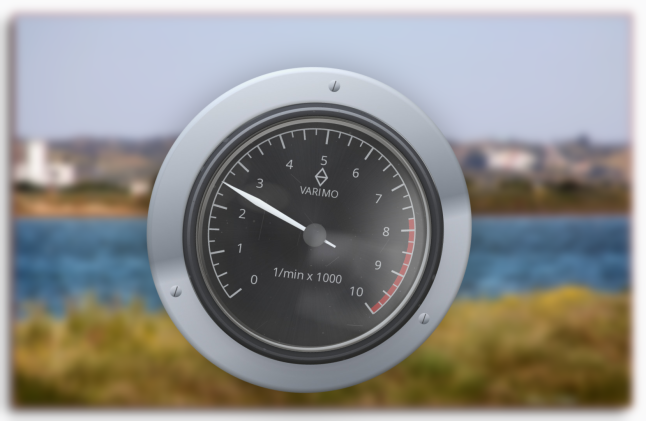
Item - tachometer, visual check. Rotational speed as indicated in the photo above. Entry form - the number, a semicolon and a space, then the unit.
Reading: 2500; rpm
